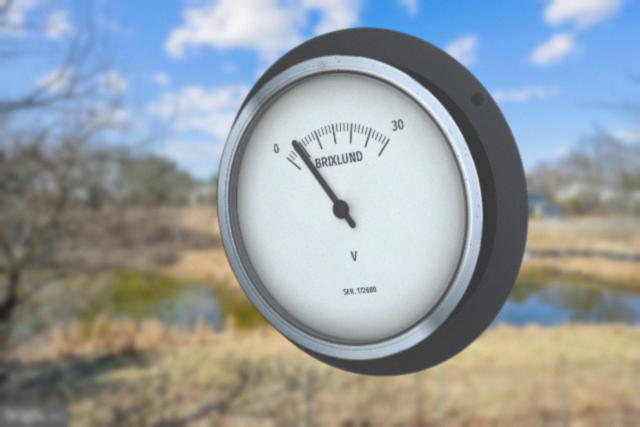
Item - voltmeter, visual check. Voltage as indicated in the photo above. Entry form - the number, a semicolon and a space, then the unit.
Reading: 5; V
